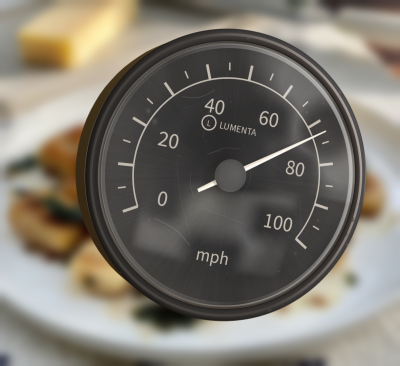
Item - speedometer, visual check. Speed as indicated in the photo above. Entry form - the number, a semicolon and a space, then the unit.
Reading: 72.5; mph
